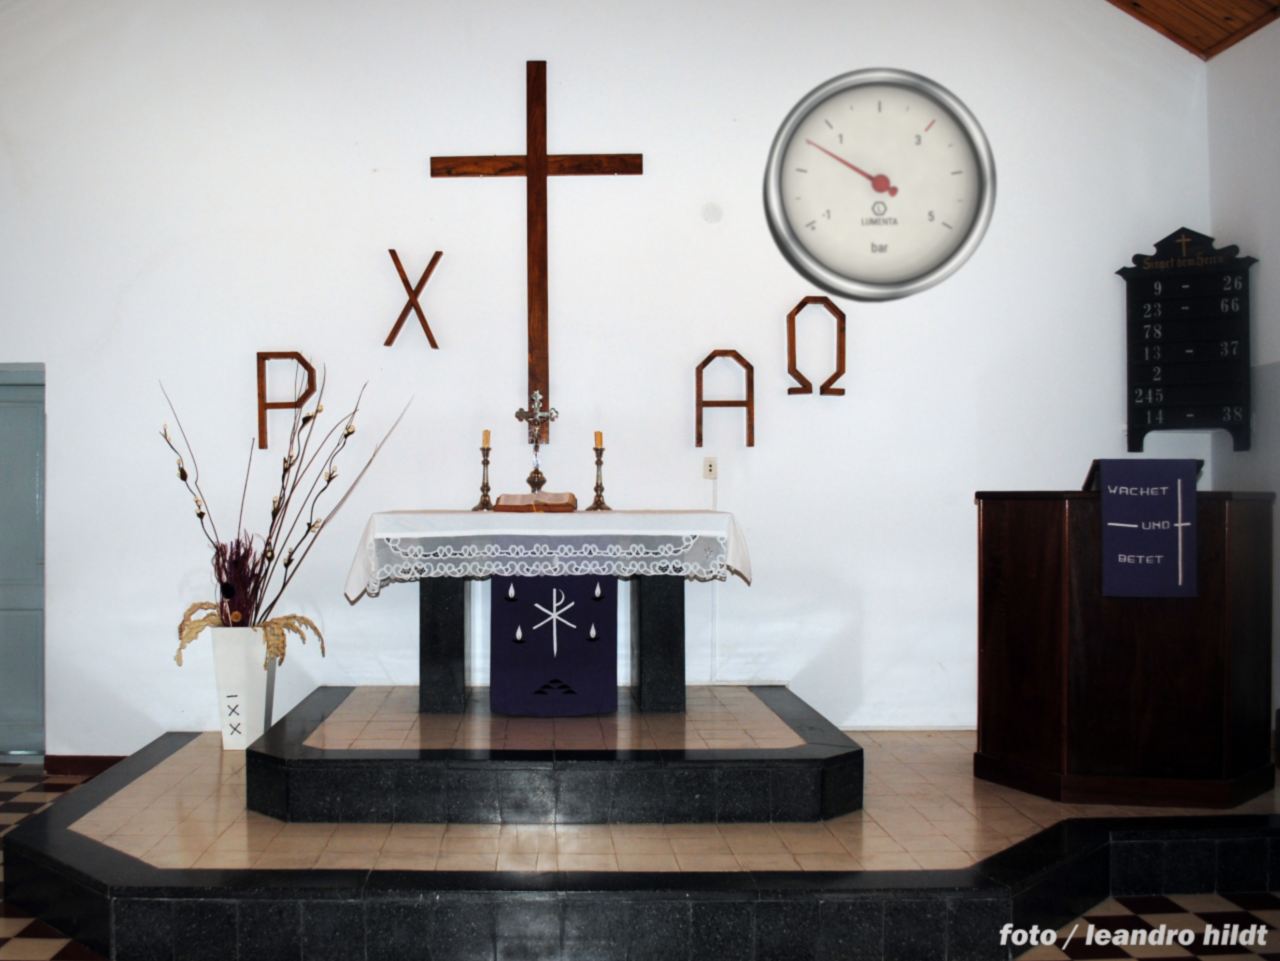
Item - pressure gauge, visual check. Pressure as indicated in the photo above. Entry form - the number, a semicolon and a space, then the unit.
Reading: 0.5; bar
